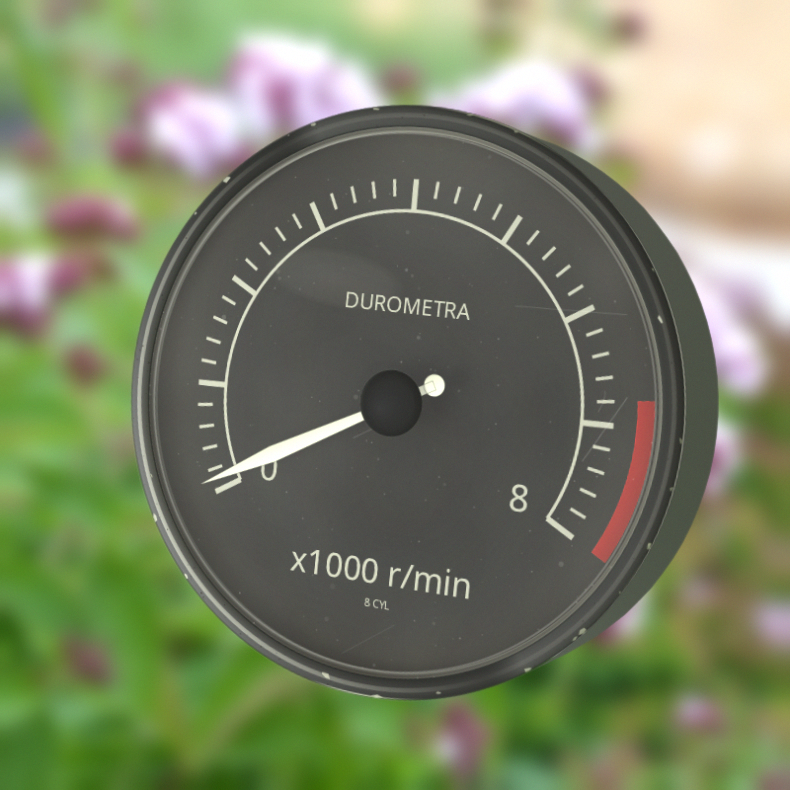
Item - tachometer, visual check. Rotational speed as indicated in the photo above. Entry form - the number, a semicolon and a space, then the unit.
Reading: 100; rpm
